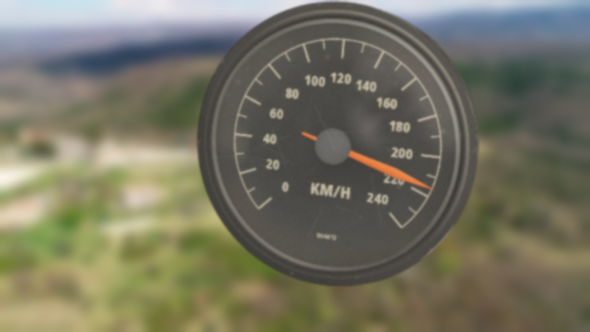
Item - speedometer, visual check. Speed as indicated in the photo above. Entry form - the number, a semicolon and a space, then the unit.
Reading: 215; km/h
